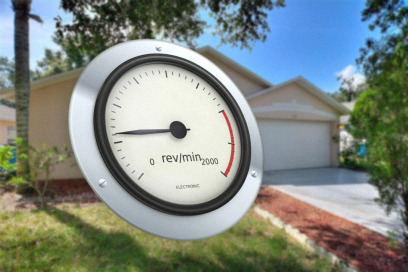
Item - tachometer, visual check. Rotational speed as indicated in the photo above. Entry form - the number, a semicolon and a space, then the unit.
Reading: 300; rpm
